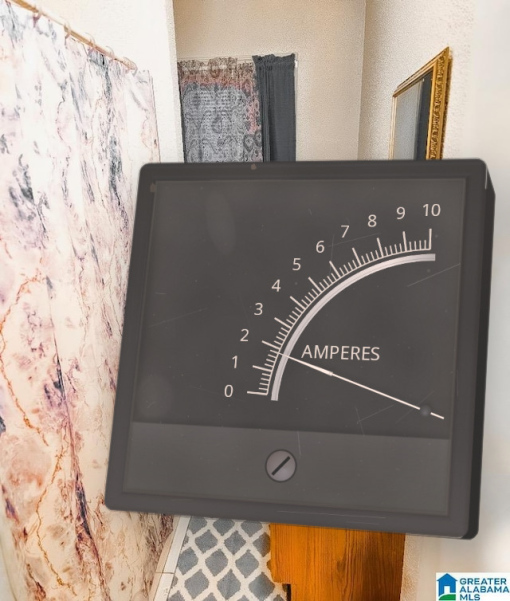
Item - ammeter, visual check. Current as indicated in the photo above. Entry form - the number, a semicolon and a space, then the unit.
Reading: 1.8; A
